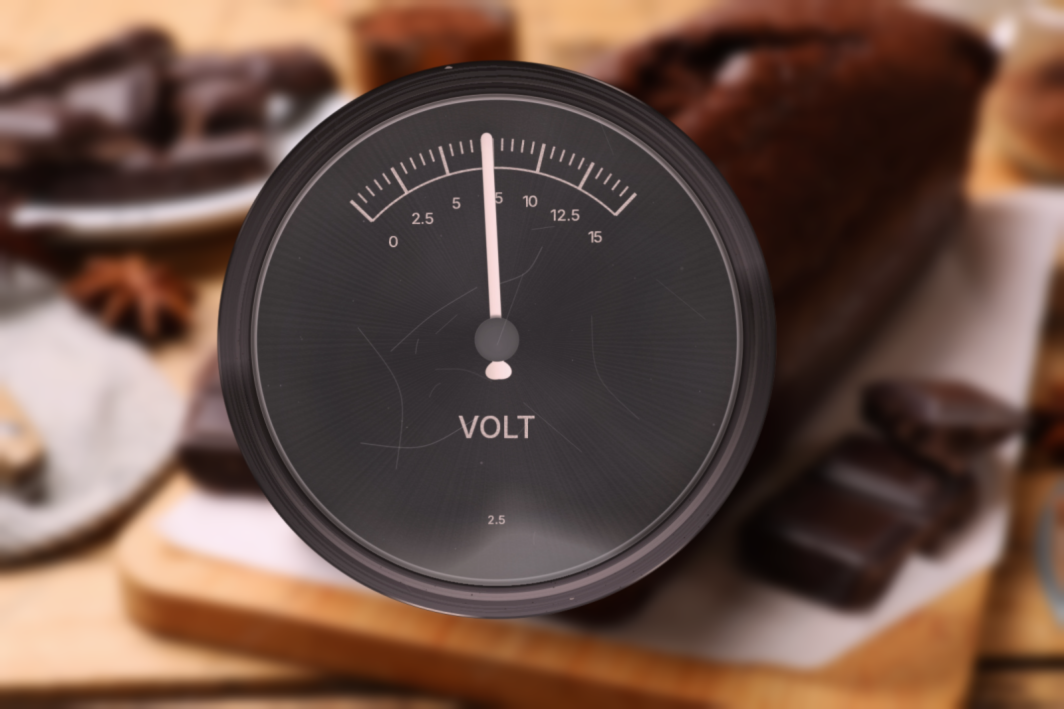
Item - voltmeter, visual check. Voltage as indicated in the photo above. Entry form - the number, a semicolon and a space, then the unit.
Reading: 7.25; V
